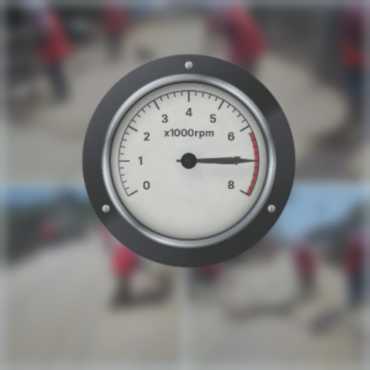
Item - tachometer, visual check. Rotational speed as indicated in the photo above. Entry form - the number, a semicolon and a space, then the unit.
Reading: 7000; rpm
